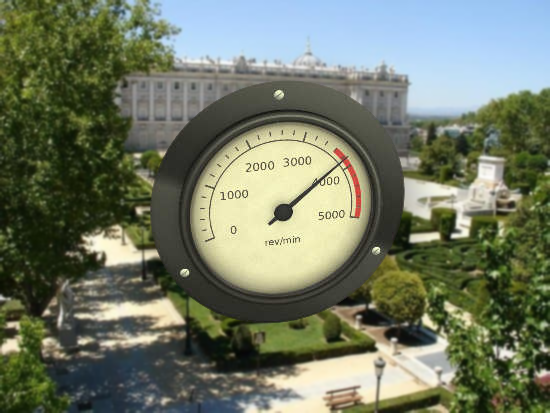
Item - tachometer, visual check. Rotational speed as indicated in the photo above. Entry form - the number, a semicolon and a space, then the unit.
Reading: 3800; rpm
